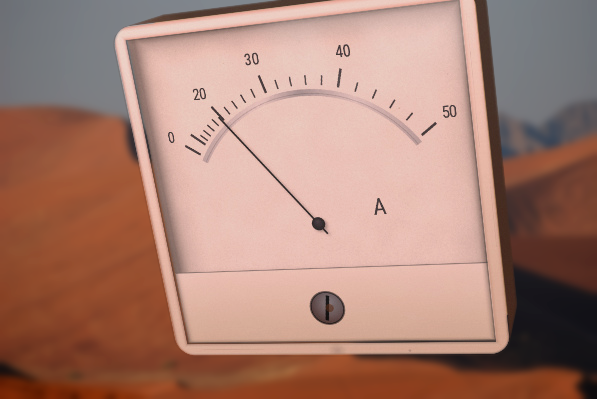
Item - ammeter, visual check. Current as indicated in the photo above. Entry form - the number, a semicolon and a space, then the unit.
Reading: 20; A
